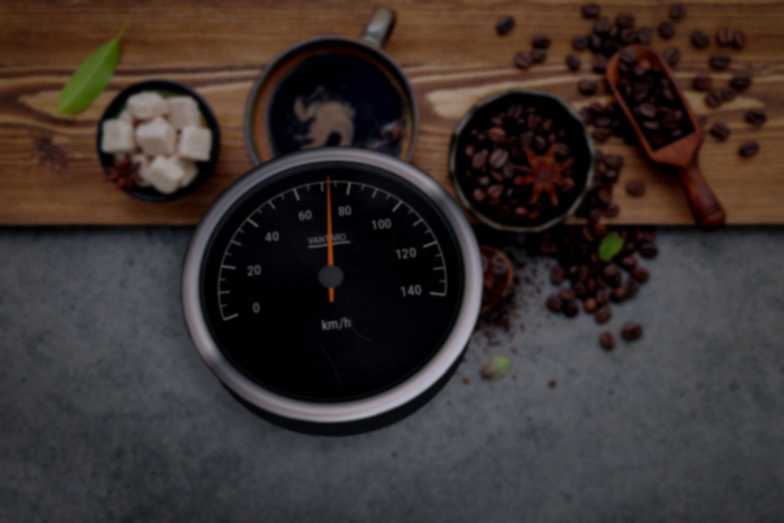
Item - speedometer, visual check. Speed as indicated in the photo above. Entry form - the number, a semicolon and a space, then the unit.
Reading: 72.5; km/h
